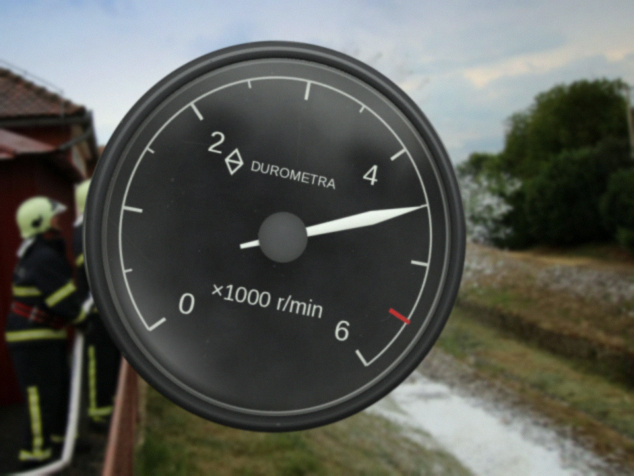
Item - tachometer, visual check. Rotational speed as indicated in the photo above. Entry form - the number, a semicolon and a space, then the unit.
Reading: 4500; rpm
